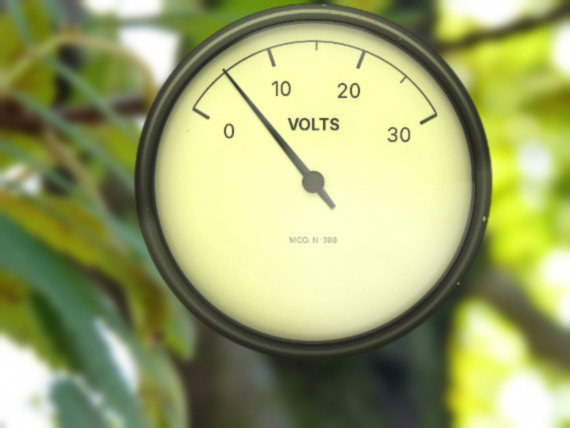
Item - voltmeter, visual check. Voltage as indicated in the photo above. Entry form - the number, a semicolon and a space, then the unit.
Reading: 5; V
